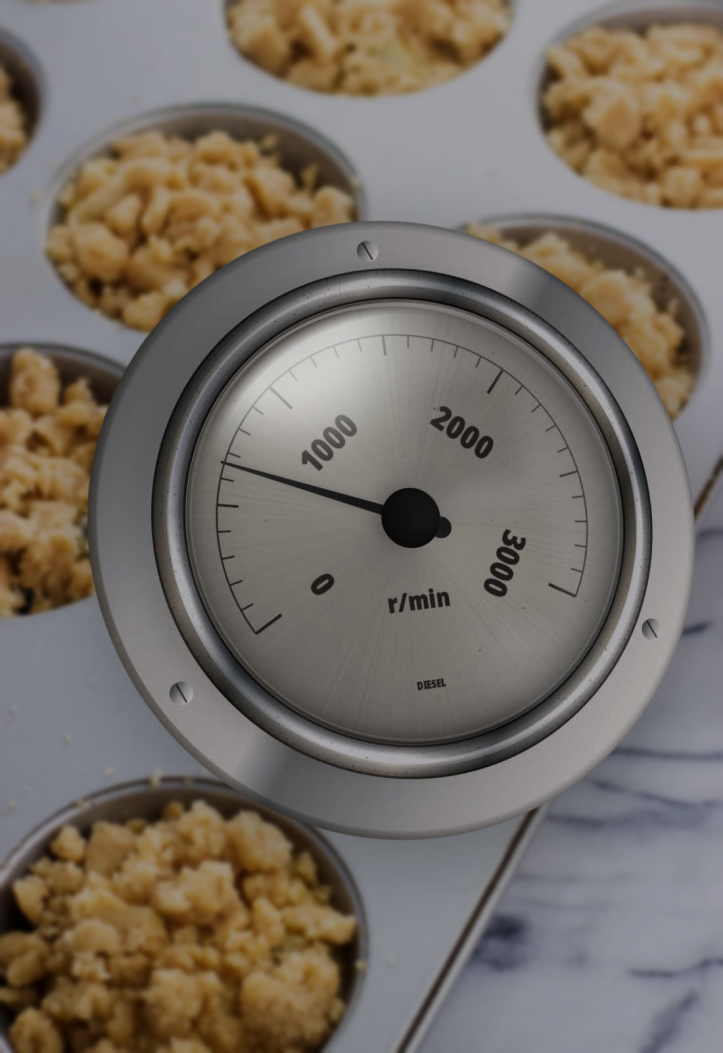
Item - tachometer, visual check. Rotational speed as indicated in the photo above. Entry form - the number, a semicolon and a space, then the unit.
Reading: 650; rpm
